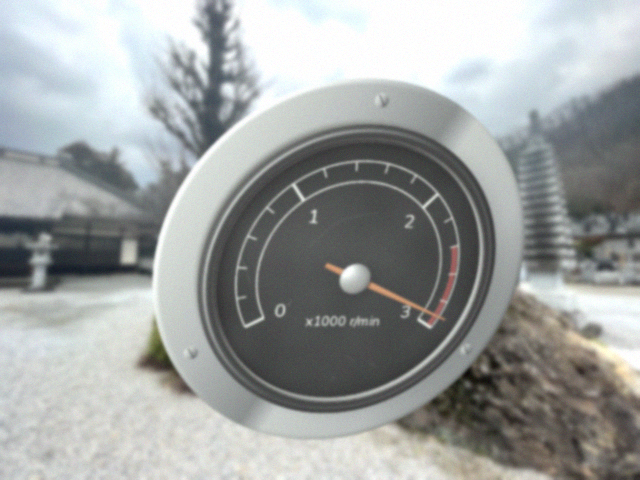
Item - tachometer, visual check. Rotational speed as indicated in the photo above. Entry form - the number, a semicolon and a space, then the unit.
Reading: 2900; rpm
